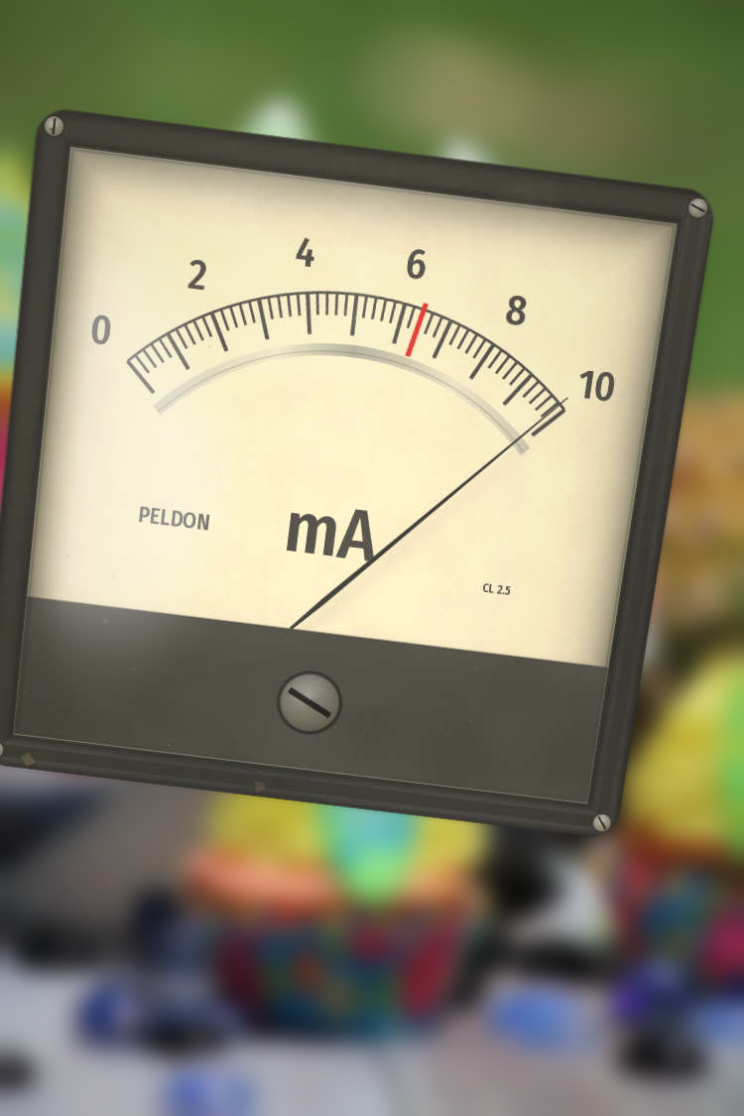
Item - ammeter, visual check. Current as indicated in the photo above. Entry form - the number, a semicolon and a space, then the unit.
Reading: 9.8; mA
